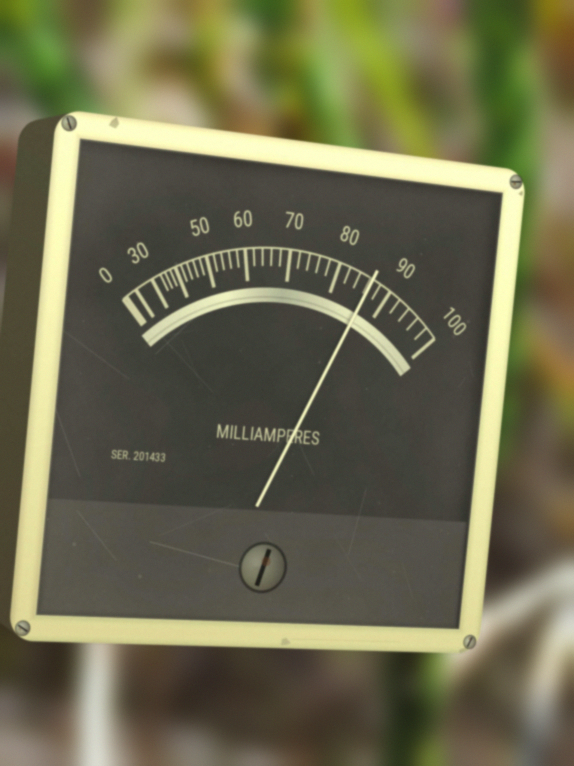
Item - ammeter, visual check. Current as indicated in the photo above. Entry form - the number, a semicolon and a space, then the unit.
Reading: 86; mA
